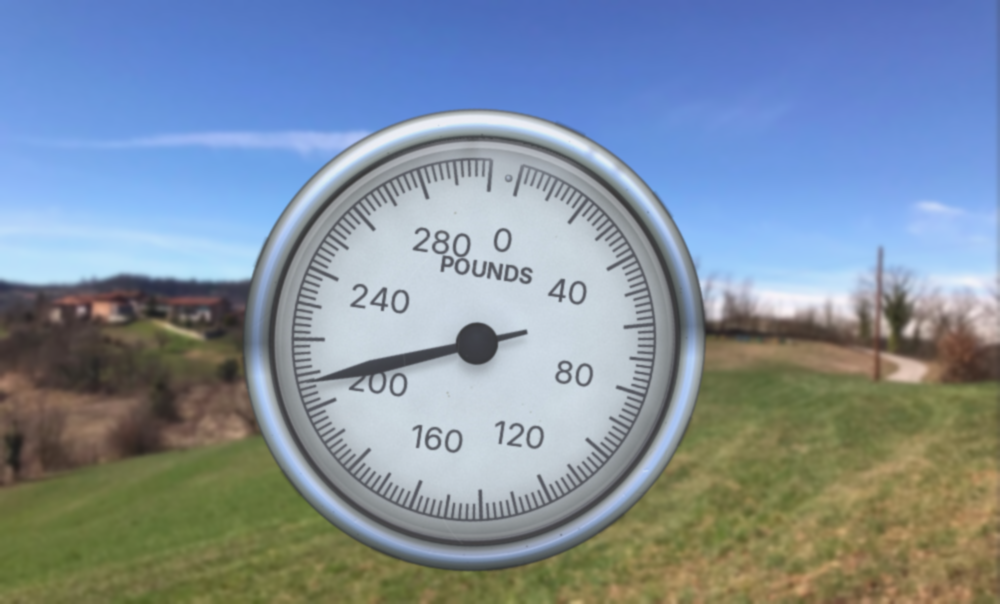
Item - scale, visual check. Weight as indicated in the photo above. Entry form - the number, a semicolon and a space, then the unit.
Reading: 208; lb
